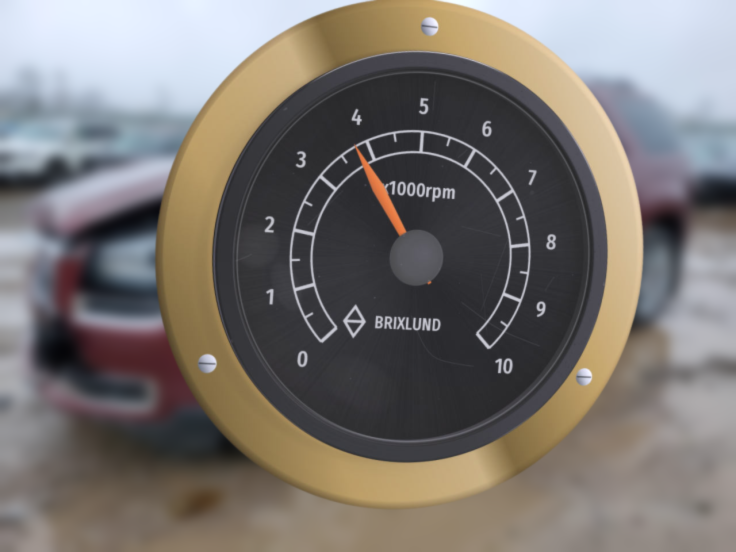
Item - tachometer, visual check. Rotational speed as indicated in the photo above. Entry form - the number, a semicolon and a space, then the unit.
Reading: 3750; rpm
